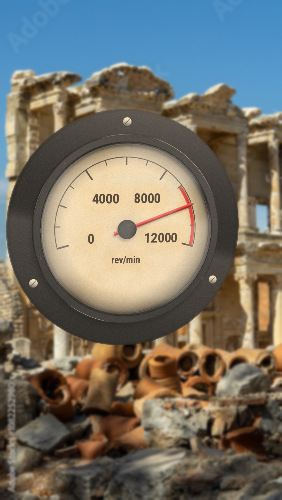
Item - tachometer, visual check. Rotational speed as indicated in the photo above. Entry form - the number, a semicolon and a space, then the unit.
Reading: 10000; rpm
